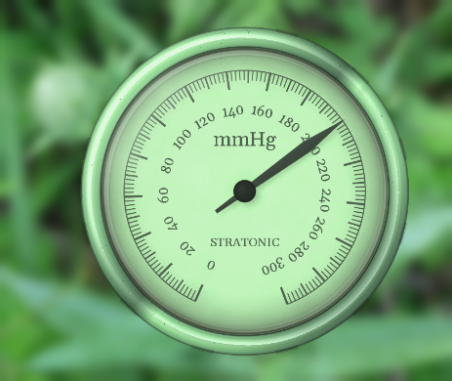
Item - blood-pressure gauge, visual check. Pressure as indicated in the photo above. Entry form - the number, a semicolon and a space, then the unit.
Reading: 200; mmHg
